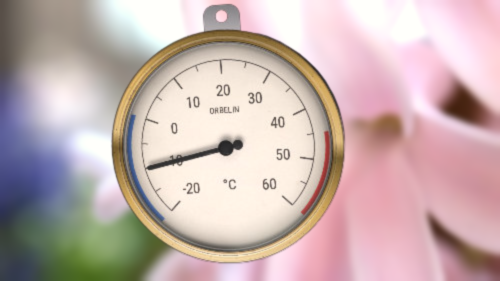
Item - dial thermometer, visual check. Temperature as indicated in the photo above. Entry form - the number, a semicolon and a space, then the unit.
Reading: -10; °C
